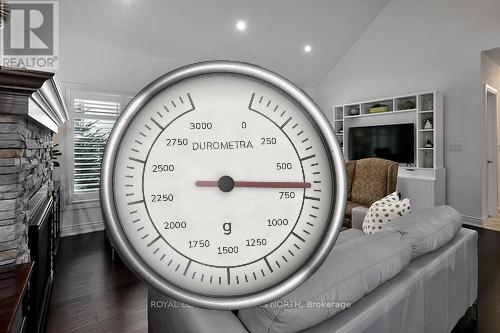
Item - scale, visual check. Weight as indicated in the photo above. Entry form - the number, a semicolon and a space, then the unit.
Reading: 675; g
